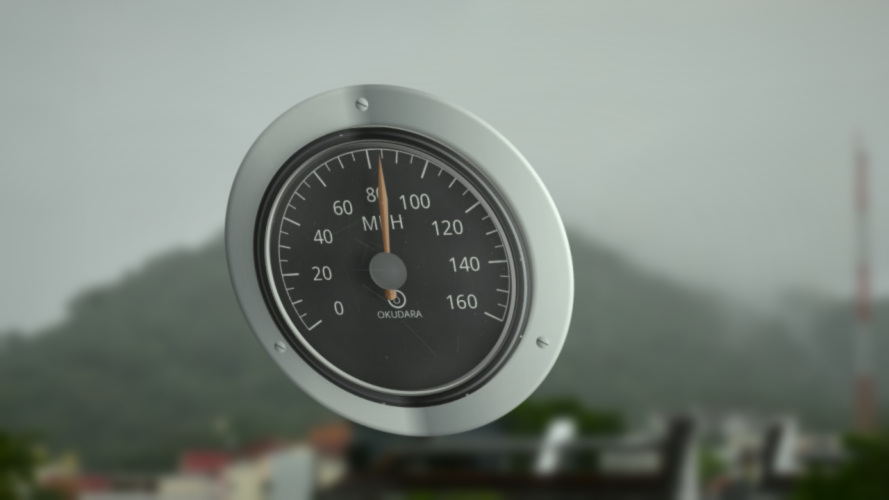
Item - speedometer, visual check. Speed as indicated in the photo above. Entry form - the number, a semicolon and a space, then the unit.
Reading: 85; mph
